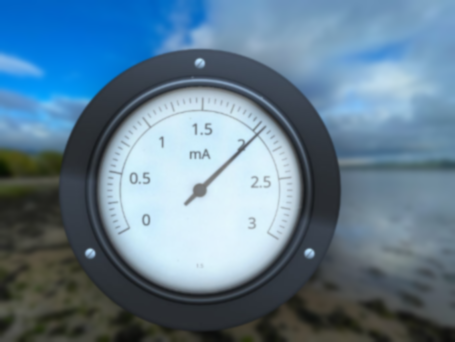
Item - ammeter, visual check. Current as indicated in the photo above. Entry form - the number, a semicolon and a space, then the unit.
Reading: 2.05; mA
